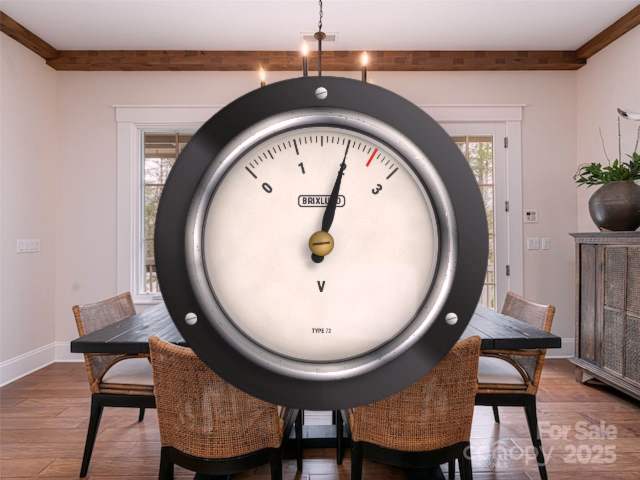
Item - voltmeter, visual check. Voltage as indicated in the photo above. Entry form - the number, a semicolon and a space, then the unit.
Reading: 2; V
